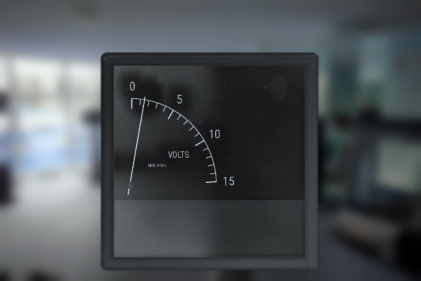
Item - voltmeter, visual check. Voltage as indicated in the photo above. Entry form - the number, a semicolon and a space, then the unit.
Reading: 1.5; V
